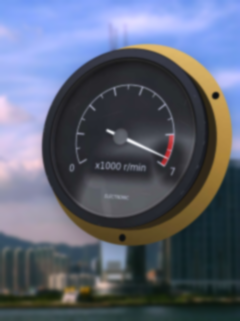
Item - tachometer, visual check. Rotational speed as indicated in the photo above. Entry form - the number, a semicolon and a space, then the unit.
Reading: 6750; rpm
